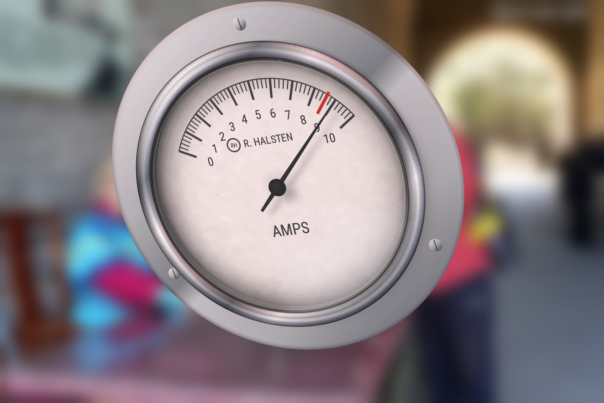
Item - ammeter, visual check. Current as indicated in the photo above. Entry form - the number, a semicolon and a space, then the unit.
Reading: 9; A
